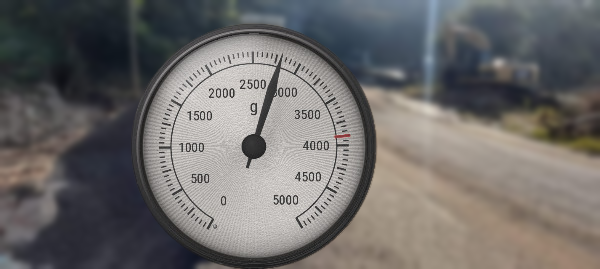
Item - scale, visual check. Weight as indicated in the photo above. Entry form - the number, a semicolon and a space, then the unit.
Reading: 2800; g
